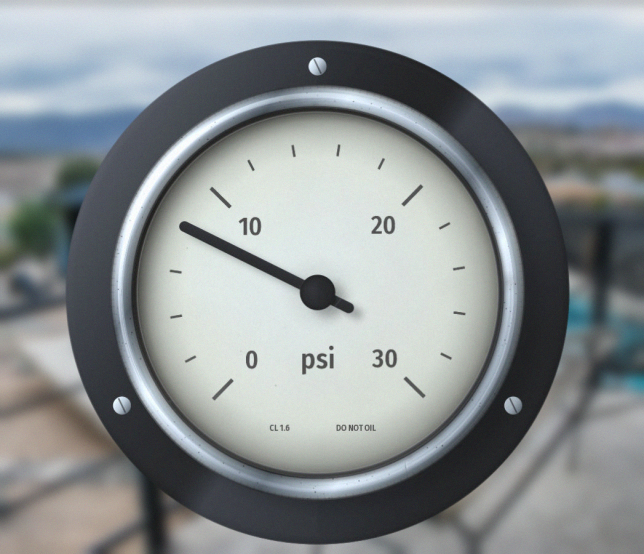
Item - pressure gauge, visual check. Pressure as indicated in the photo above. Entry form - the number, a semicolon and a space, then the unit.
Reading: 8; psi
